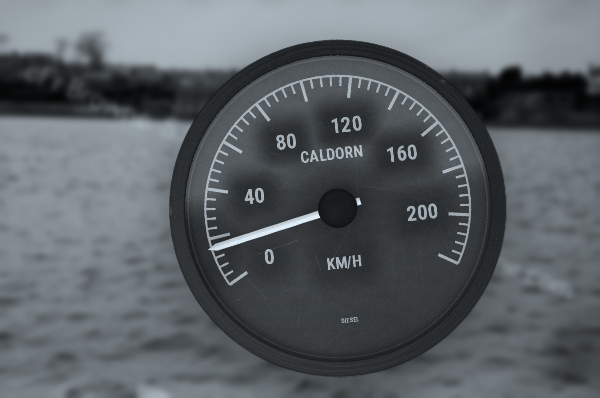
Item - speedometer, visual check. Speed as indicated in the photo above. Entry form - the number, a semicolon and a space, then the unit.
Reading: 16; km/h
